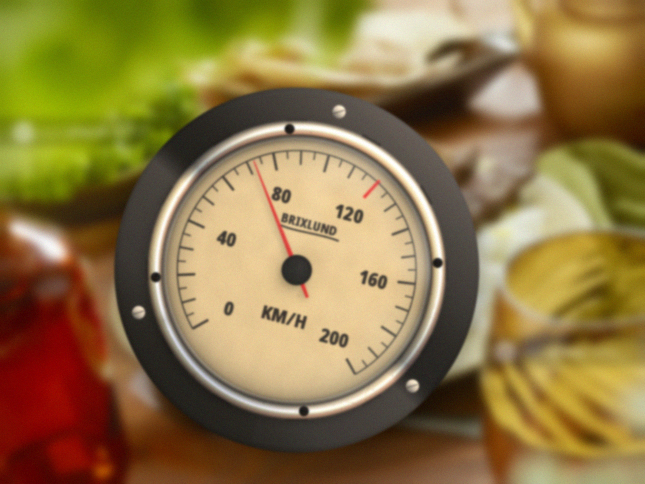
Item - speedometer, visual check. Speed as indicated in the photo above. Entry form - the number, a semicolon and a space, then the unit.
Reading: 72.5; km/h
